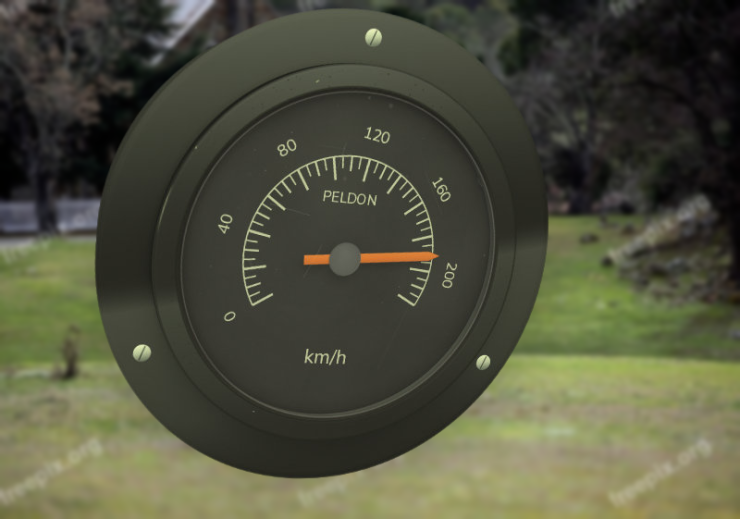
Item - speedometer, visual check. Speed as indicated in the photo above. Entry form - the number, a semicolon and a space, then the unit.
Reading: 190; km/h
